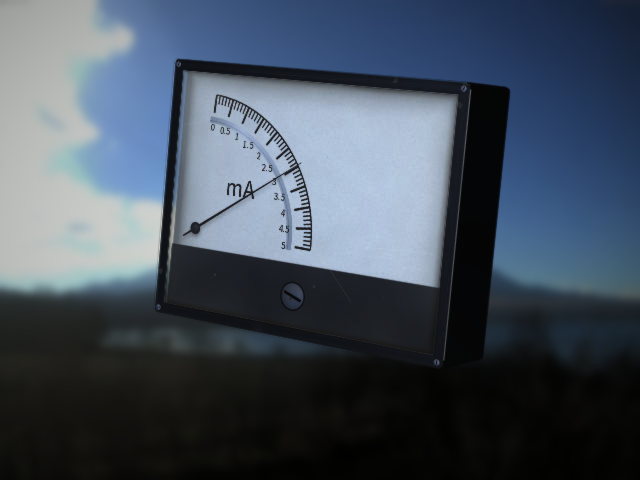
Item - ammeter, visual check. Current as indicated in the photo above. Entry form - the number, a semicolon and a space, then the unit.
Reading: 3; mA
